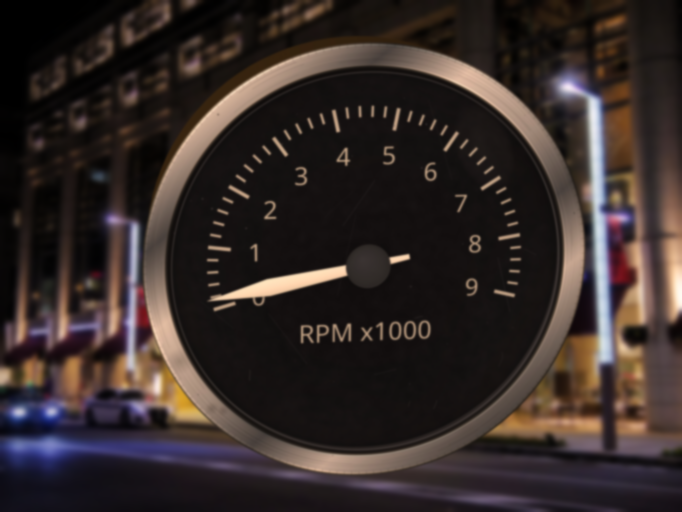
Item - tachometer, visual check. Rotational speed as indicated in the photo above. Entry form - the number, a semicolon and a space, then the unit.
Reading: 200; rpm
